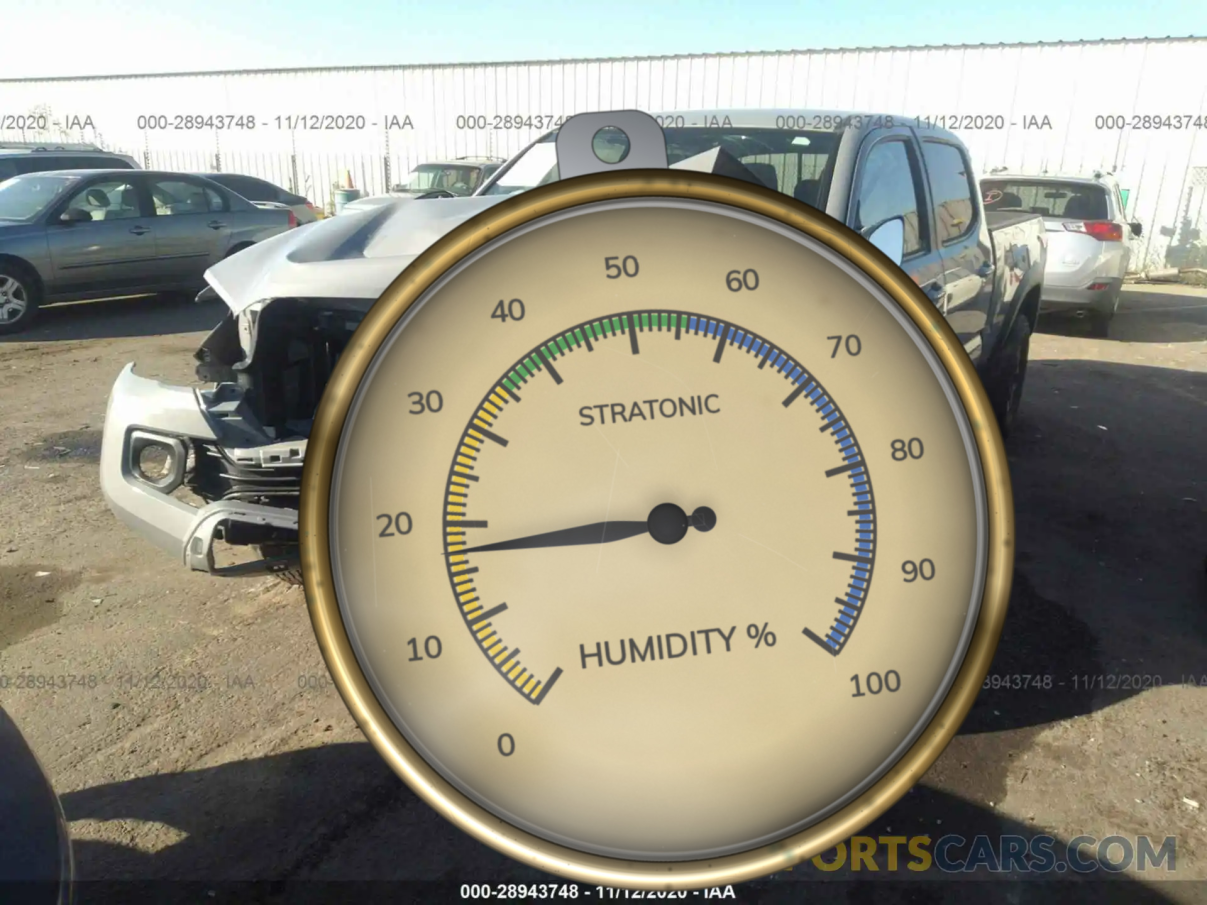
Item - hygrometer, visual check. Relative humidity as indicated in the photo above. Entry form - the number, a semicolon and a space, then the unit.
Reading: 17; %
